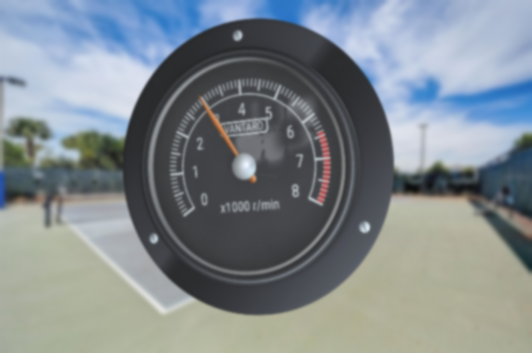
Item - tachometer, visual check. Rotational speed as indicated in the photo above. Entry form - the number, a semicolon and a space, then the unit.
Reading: 3000; rpm
